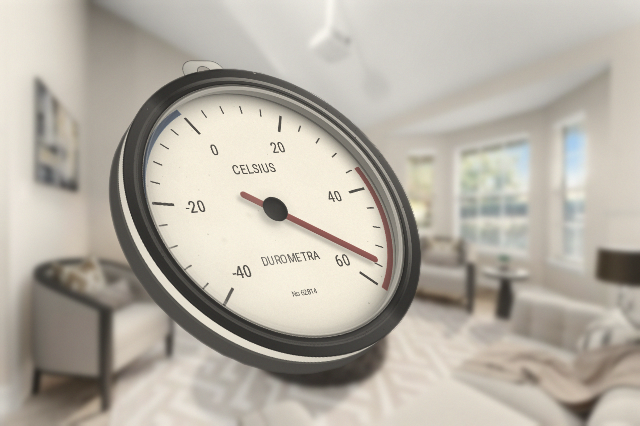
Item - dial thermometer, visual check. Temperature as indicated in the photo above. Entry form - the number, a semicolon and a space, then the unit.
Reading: 56; °C
